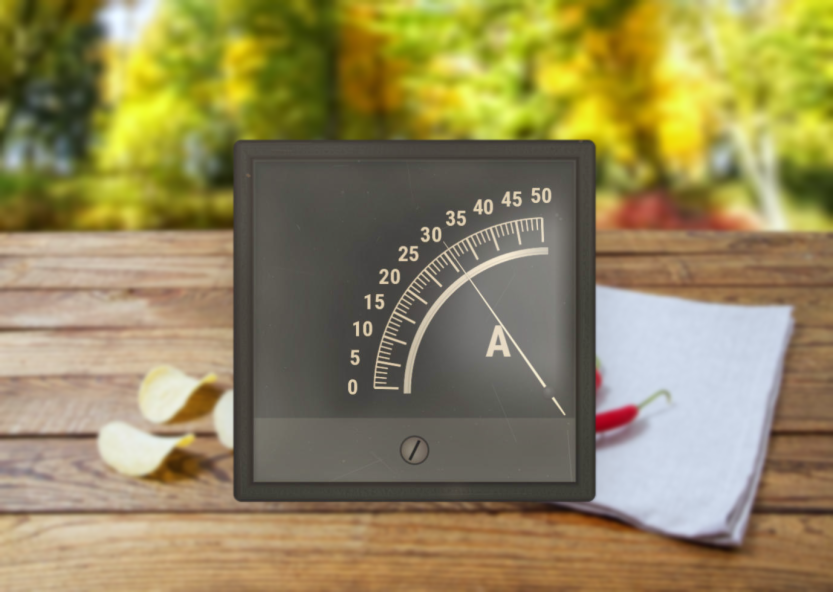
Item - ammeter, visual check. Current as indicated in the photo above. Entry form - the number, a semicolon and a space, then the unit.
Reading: 31; A
